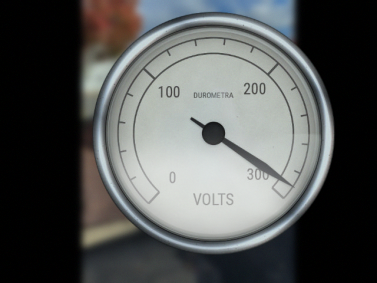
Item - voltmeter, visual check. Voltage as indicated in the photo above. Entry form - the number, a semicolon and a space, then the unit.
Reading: 290; V
